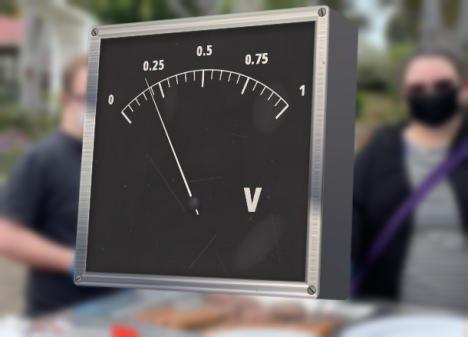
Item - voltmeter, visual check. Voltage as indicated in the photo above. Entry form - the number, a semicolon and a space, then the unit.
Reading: 0.2; V
